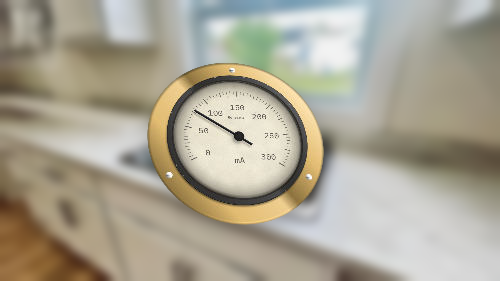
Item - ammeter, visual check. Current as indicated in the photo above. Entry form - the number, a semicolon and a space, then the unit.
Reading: 75; mA
